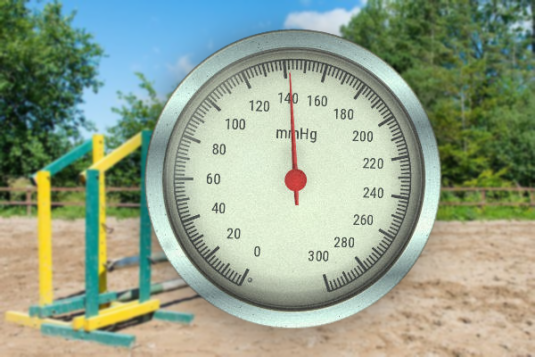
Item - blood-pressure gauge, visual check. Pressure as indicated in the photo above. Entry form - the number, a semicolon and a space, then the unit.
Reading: 142; mmHg
